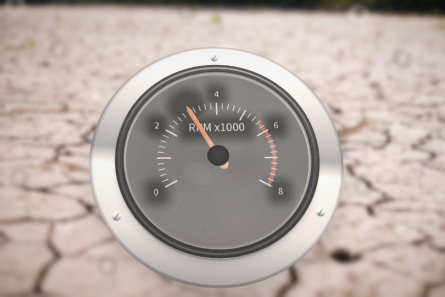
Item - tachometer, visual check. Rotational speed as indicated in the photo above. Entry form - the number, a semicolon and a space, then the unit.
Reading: 3000; rpm
